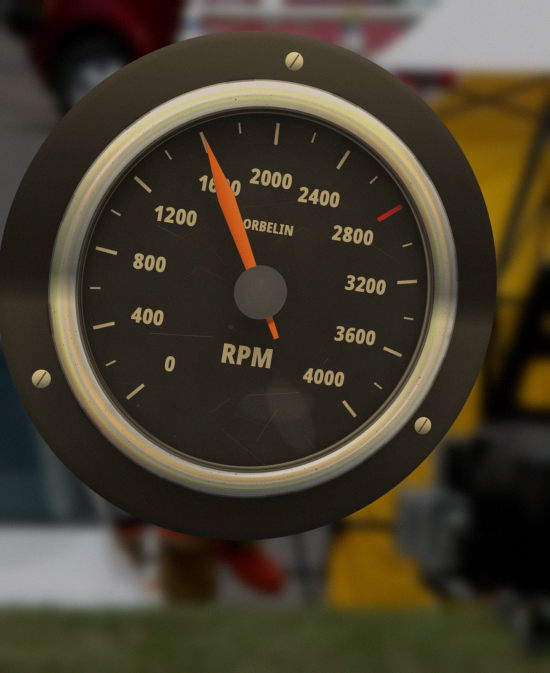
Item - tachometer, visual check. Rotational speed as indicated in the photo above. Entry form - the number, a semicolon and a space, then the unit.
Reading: 1600; rpm
